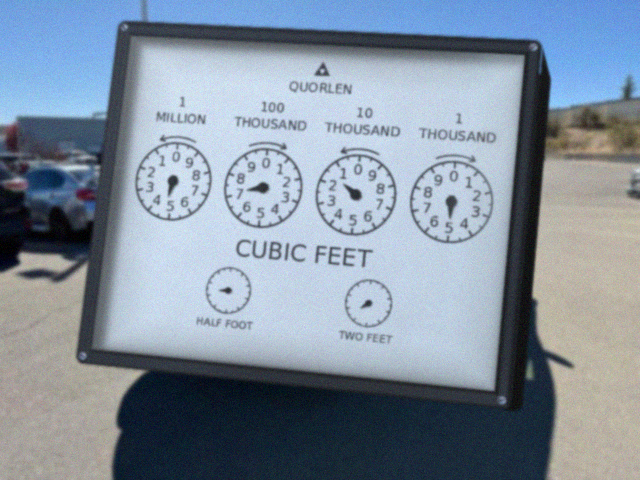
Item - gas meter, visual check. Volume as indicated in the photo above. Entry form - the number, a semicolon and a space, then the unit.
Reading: 471500; ft³
